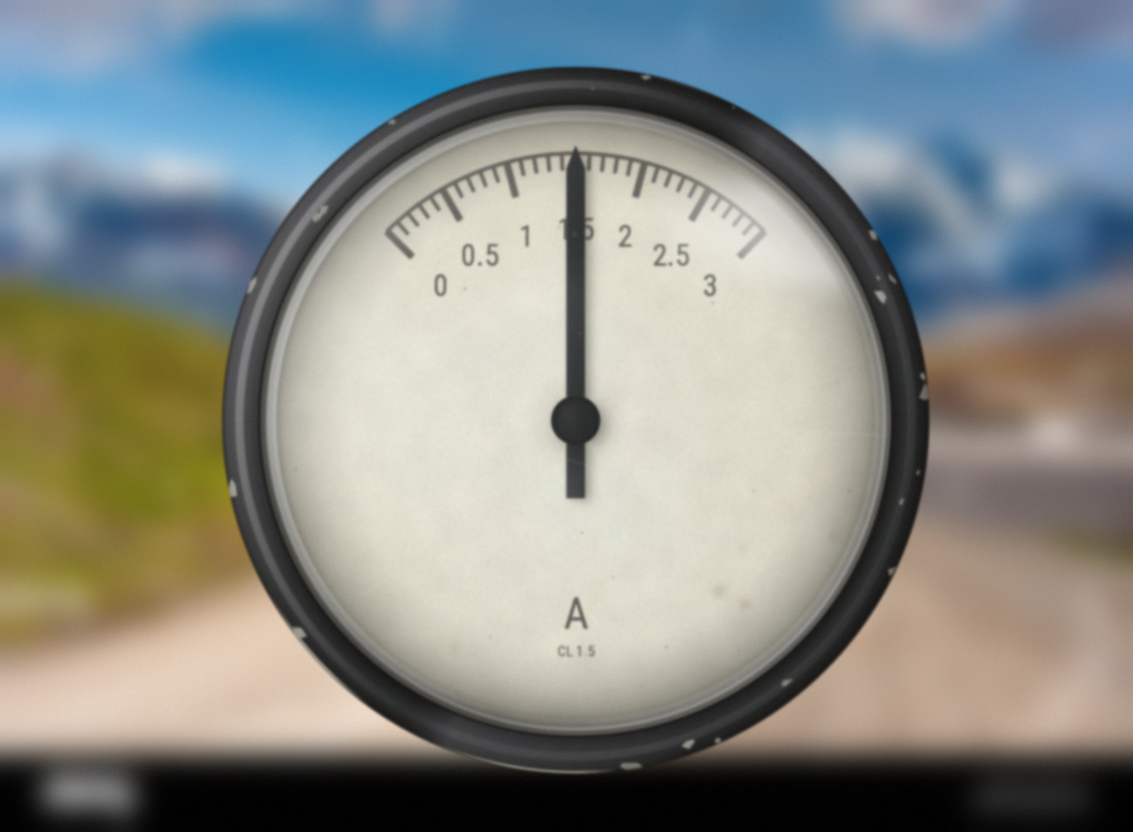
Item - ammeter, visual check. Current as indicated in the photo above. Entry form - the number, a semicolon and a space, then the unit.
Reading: 1.5; A
